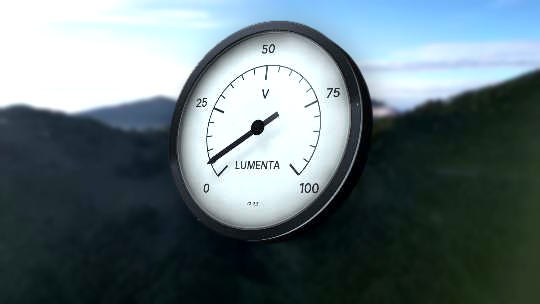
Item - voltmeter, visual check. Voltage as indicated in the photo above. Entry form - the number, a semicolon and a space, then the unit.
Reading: 5; V
